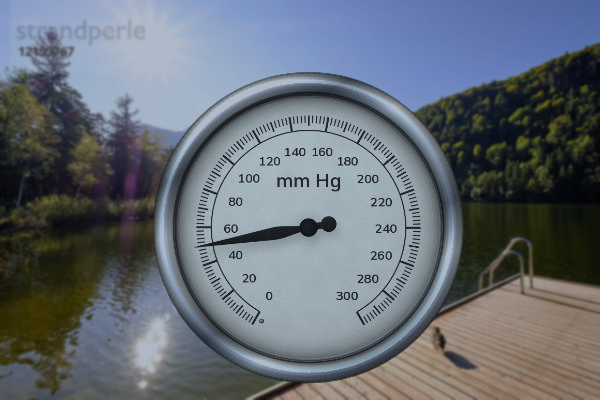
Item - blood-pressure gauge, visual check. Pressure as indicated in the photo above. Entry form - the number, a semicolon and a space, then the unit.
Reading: 50; mmHg
